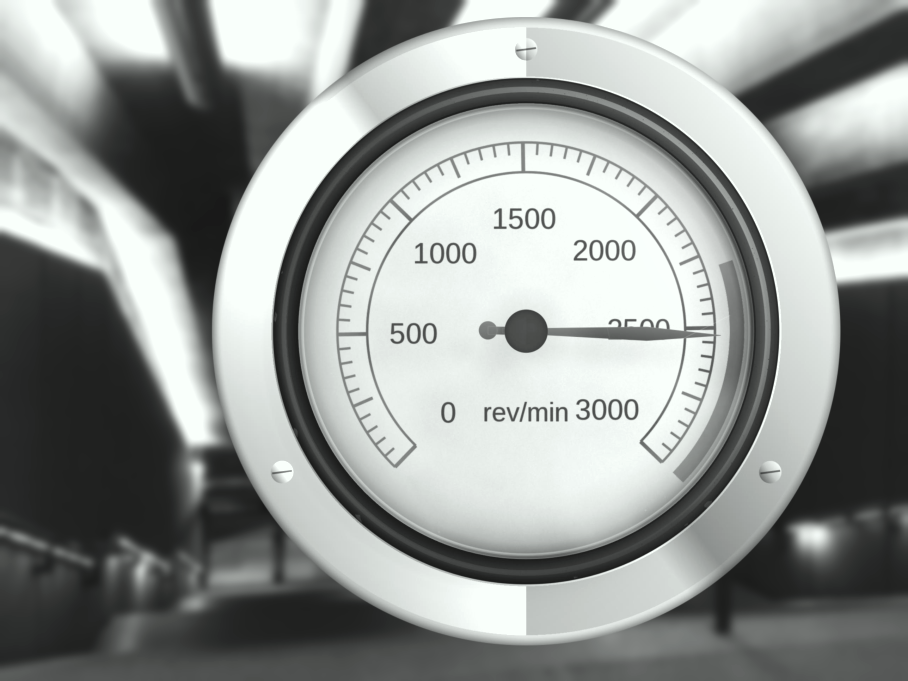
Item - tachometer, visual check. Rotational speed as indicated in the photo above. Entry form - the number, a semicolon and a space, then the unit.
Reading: 2525; rpm
